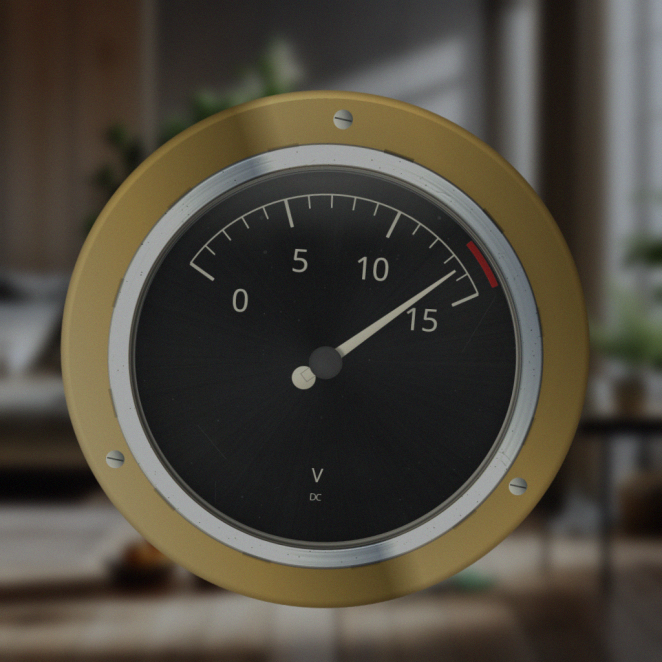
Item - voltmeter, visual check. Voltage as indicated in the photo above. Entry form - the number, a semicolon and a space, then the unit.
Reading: 13.5; V
